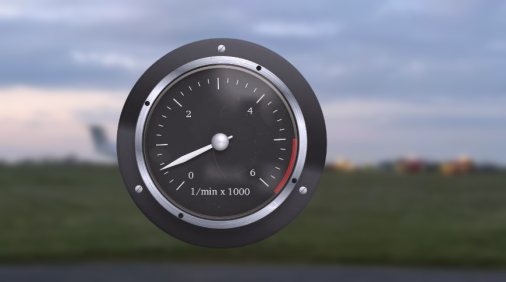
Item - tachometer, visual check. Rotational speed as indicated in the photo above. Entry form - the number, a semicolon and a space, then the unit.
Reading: 500; rpm
